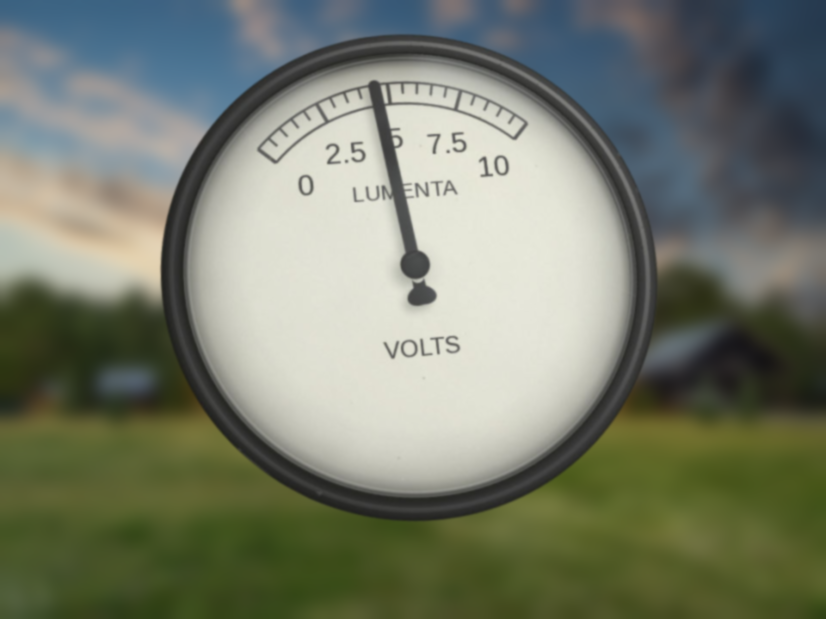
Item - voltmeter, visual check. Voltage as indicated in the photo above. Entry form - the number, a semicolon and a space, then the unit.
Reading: 4.5; V
